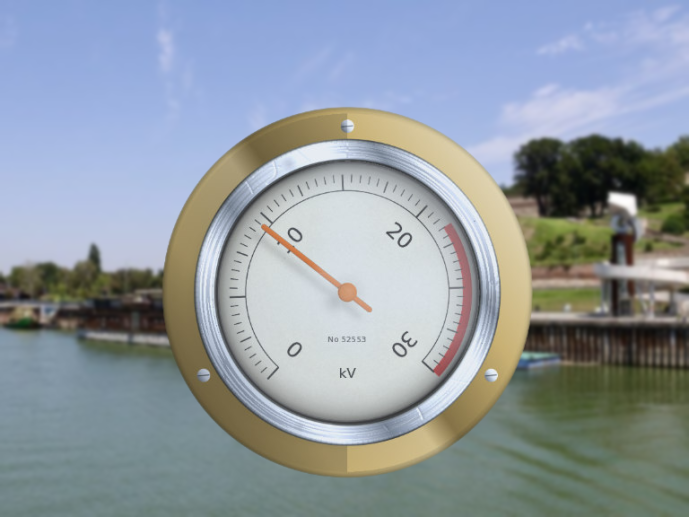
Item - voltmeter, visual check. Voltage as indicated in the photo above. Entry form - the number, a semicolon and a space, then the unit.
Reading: 9.5; kV
